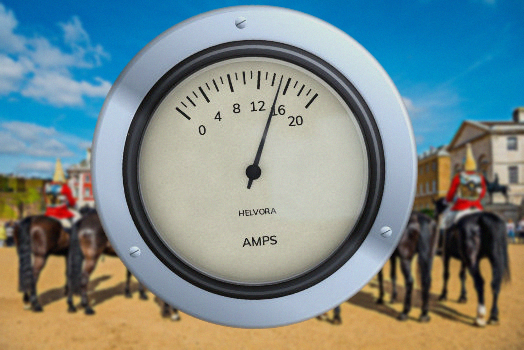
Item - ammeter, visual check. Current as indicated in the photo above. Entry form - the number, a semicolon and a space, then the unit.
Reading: 15; A
